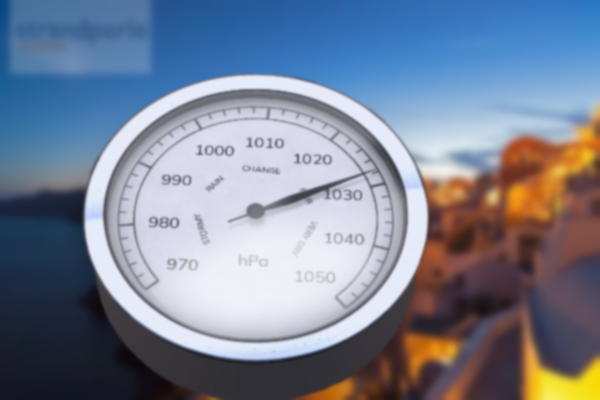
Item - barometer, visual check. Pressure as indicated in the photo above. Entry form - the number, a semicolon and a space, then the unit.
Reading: 1028; hPa
